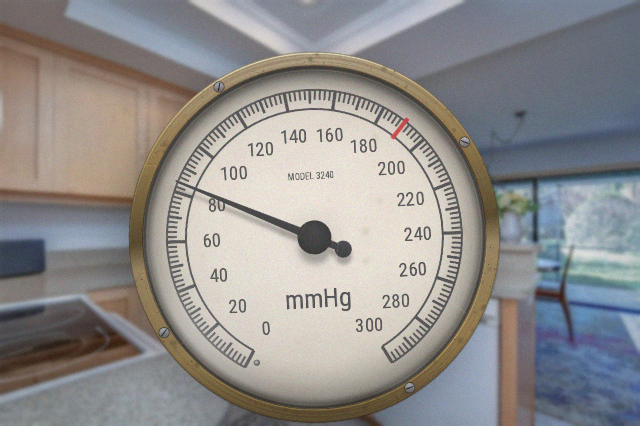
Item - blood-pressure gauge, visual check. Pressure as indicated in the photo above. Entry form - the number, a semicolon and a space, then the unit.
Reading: 84; mmHg
